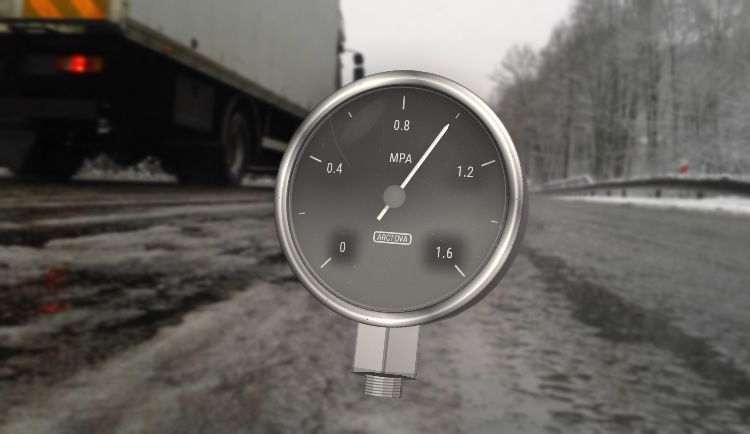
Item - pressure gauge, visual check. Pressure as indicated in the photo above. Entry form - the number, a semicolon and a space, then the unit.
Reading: 1; MPa
